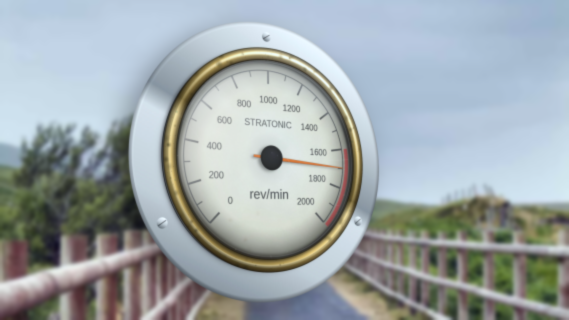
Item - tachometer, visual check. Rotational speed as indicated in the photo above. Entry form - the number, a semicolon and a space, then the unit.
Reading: 1700; rpm
